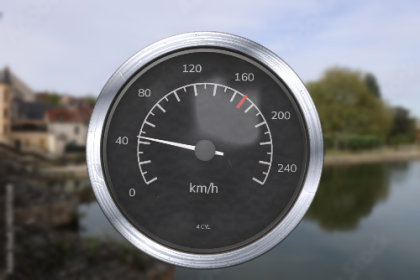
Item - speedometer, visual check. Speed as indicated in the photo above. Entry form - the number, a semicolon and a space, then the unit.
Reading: 45; km/h
